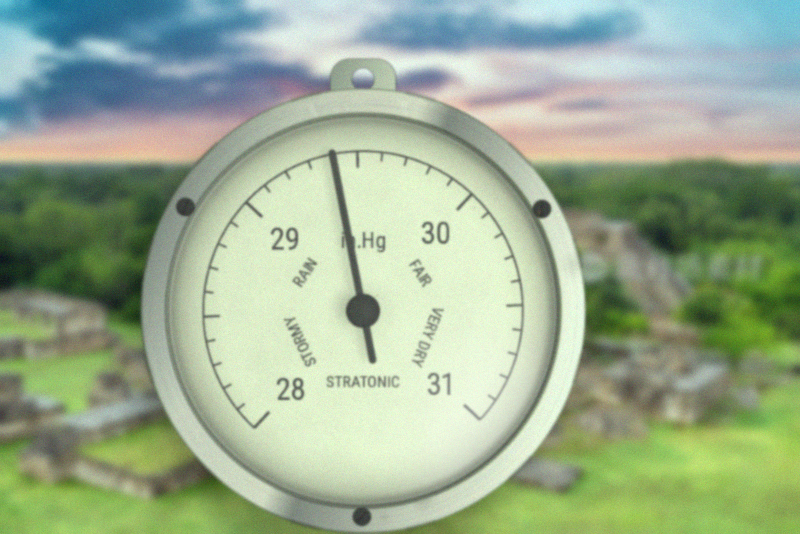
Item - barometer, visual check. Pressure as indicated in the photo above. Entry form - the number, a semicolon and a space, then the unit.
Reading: 29.4; inHg
